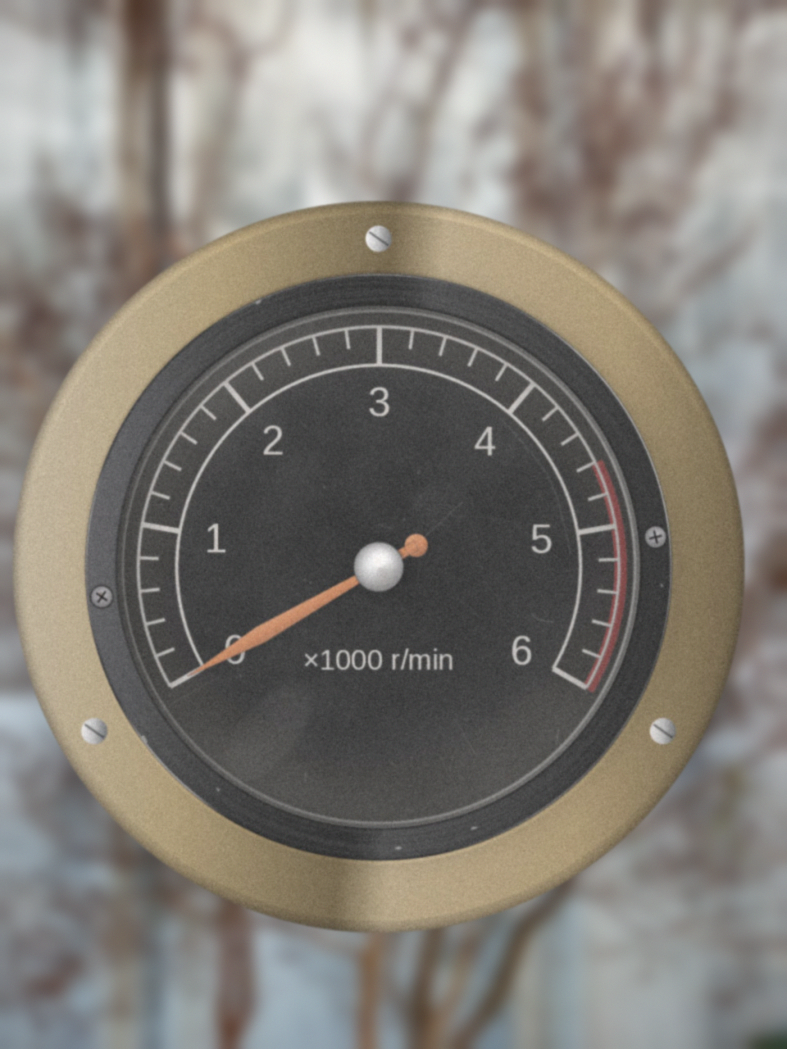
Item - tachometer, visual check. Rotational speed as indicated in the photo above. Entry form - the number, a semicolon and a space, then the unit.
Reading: 0; rpm
